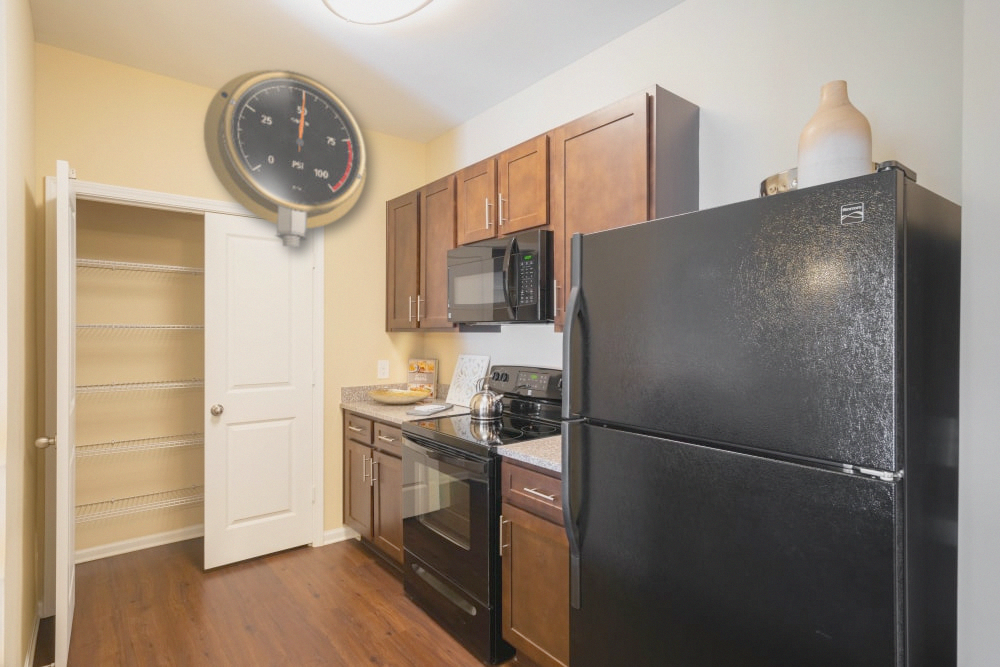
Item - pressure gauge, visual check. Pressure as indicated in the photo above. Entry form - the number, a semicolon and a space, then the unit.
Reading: 50; psi
